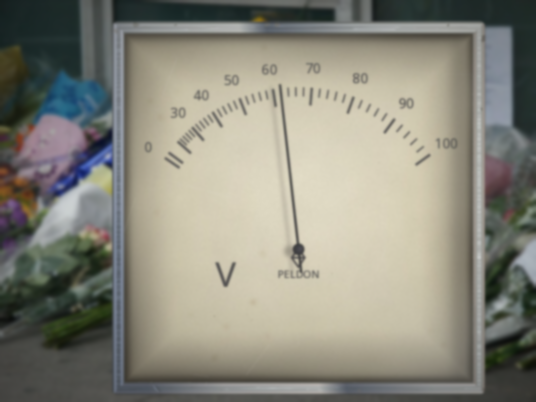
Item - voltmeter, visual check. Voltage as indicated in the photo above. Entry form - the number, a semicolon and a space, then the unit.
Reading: 62; V
